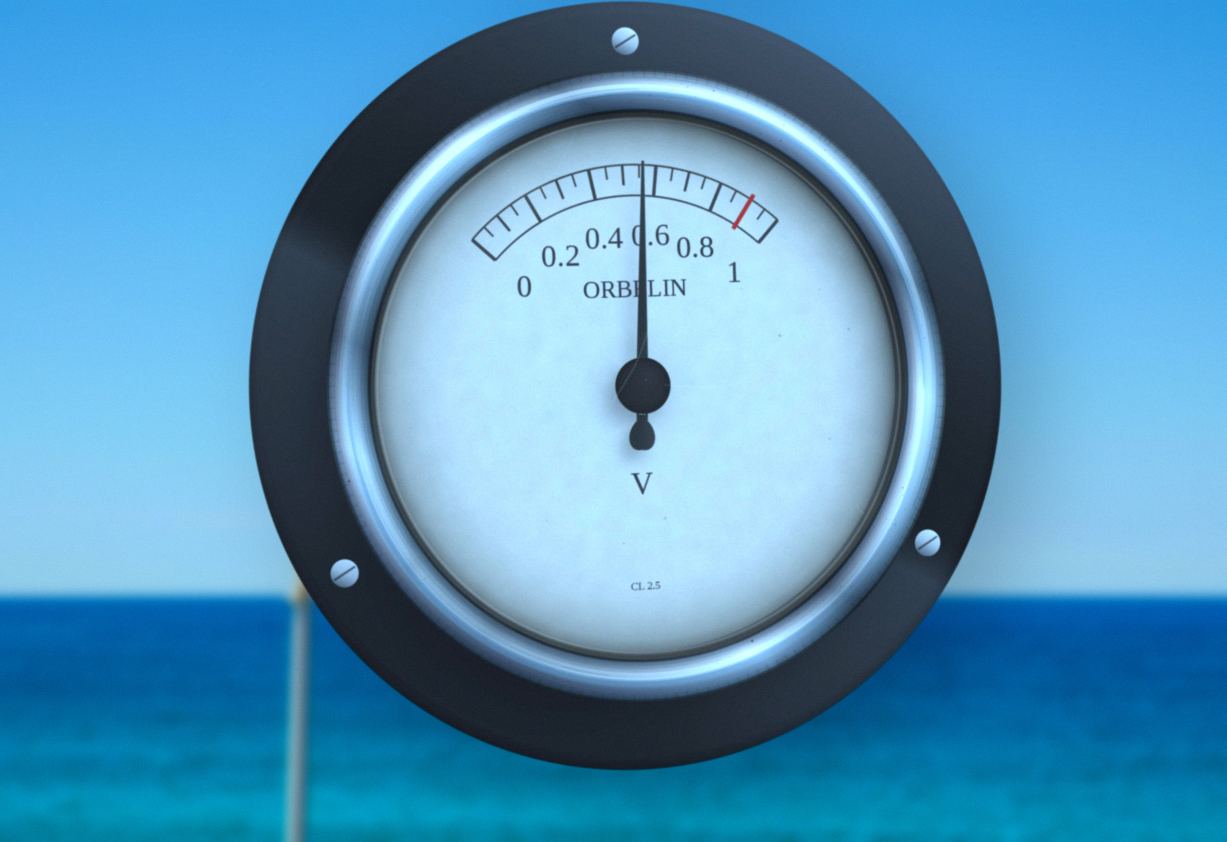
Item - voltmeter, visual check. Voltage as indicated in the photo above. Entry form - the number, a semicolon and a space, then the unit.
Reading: 0.55; V
